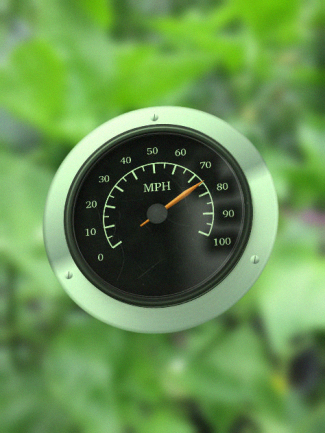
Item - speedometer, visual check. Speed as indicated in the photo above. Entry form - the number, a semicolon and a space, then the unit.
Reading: 75; mph
